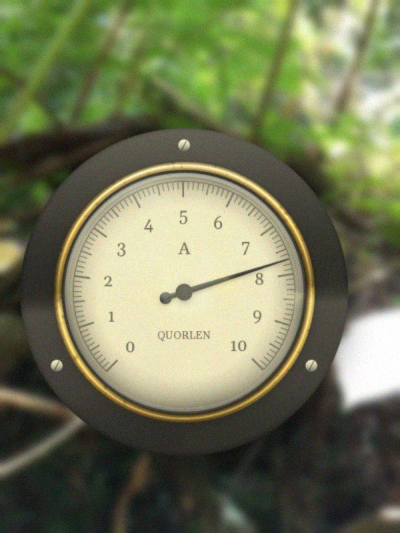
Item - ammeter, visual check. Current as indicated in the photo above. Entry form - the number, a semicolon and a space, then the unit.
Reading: 7.7; A
